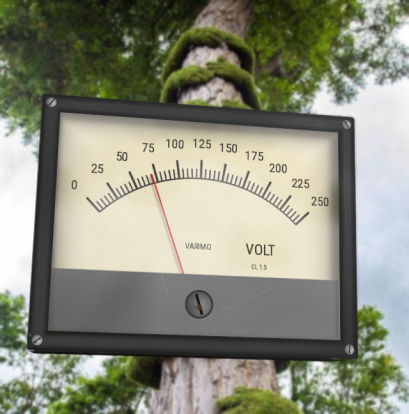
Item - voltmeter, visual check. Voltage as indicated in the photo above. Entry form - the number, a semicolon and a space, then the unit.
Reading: 70; V
